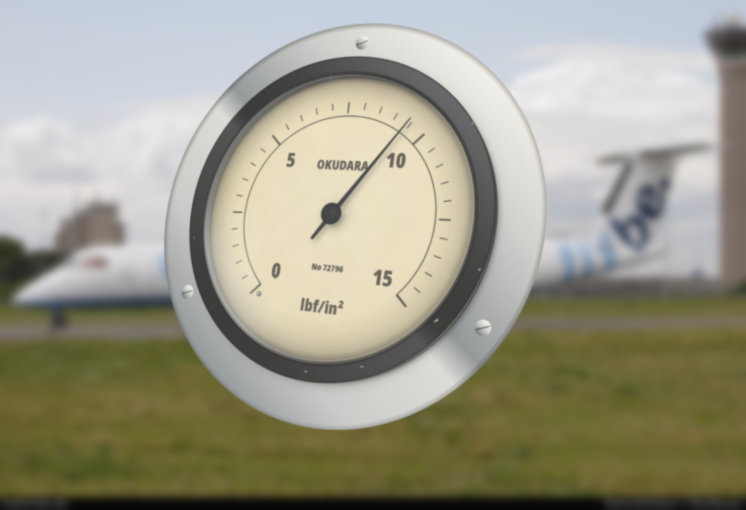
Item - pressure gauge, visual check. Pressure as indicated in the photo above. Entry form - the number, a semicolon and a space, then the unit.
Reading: 9.5; psi
